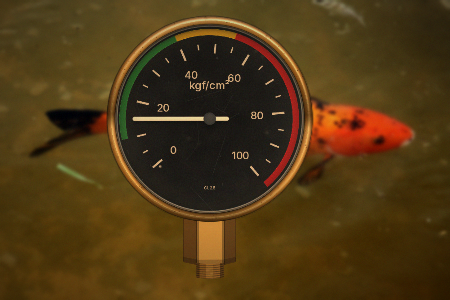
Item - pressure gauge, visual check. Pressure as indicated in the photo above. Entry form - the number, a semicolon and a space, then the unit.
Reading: 15; kg/cm²
